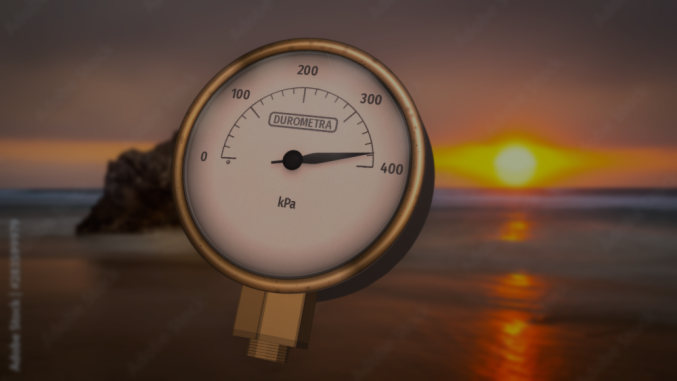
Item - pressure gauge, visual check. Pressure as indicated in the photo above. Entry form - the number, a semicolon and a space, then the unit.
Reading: 380; kPa
